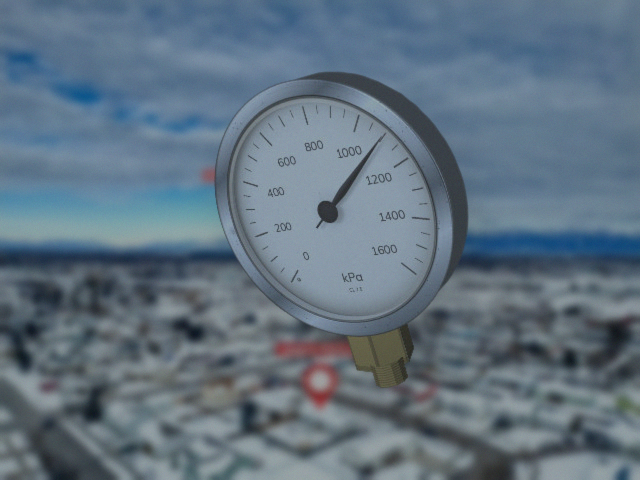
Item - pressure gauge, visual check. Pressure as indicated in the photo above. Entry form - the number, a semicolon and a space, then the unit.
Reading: 1100; kPa
